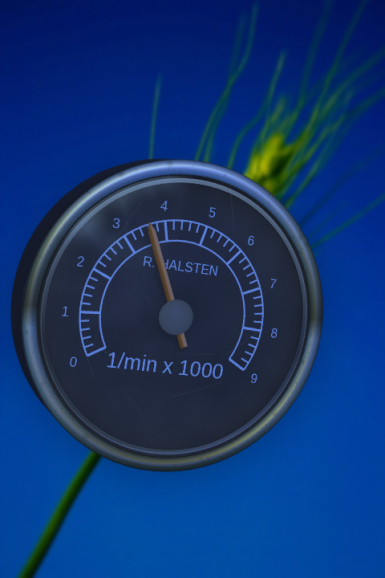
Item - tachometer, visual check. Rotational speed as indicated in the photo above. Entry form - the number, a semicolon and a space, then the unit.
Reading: 3600; rpm
